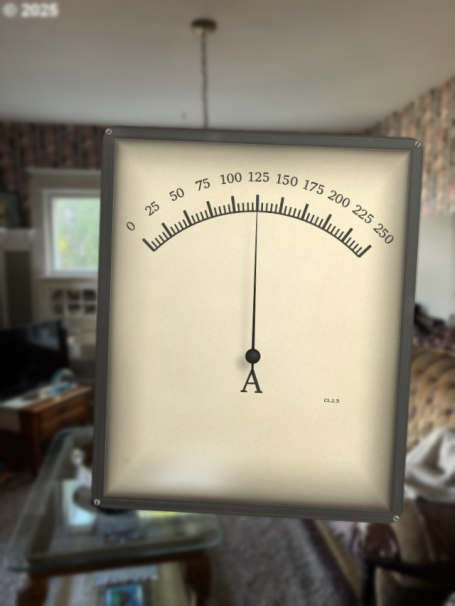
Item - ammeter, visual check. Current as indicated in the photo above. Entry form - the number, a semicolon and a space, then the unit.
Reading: 125; A
